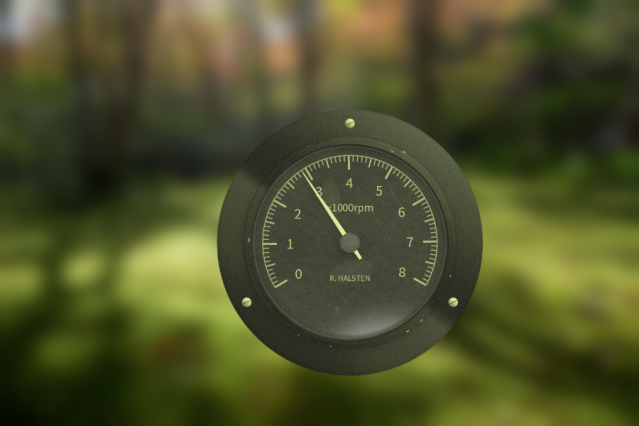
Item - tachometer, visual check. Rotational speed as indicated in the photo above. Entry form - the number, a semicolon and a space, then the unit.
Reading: 2900; rpm
